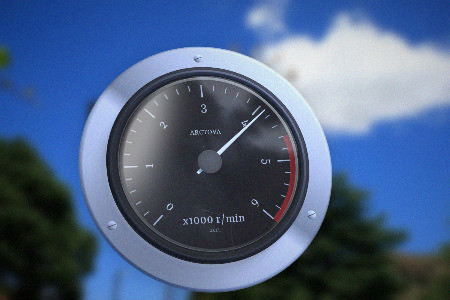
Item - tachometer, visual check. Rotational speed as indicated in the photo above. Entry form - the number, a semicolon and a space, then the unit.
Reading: 4100; rpm
